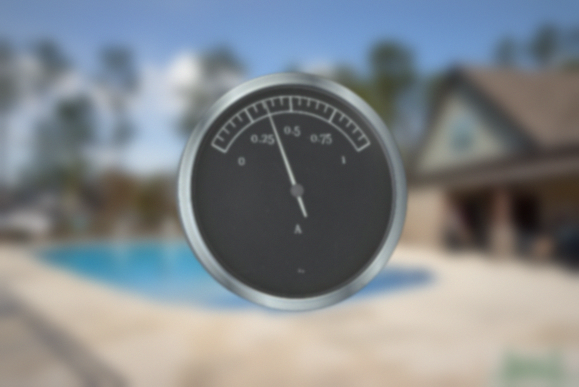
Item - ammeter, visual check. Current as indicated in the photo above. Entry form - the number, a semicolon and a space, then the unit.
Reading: 0.35; A
